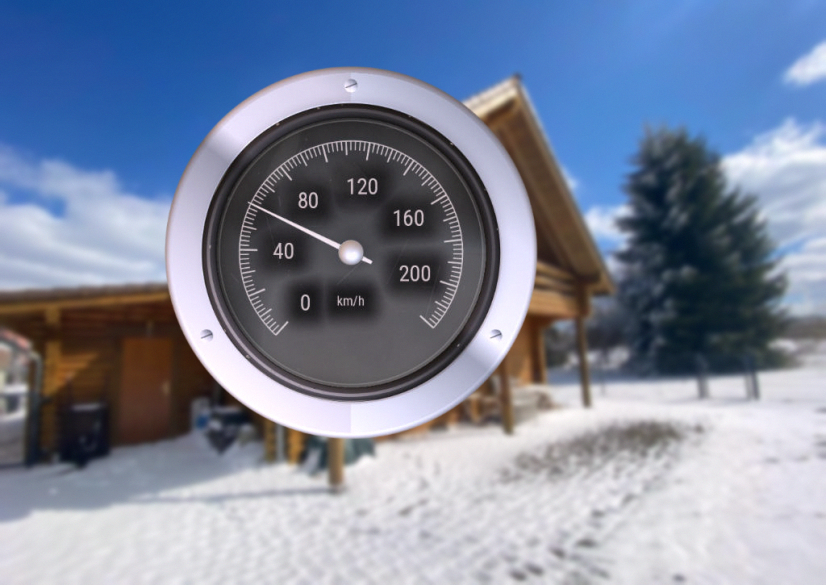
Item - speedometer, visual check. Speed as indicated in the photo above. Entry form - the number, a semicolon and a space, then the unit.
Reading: 60; km/h
